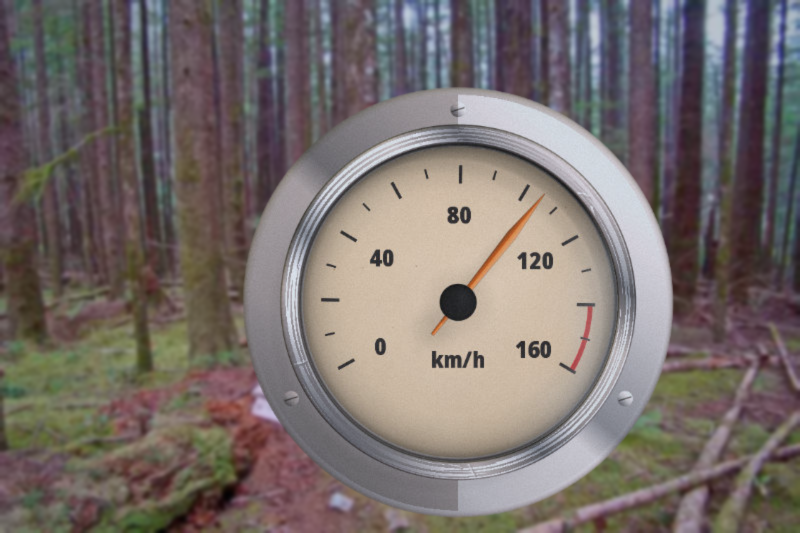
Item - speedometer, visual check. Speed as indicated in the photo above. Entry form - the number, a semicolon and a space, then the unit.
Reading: 105; km/h
